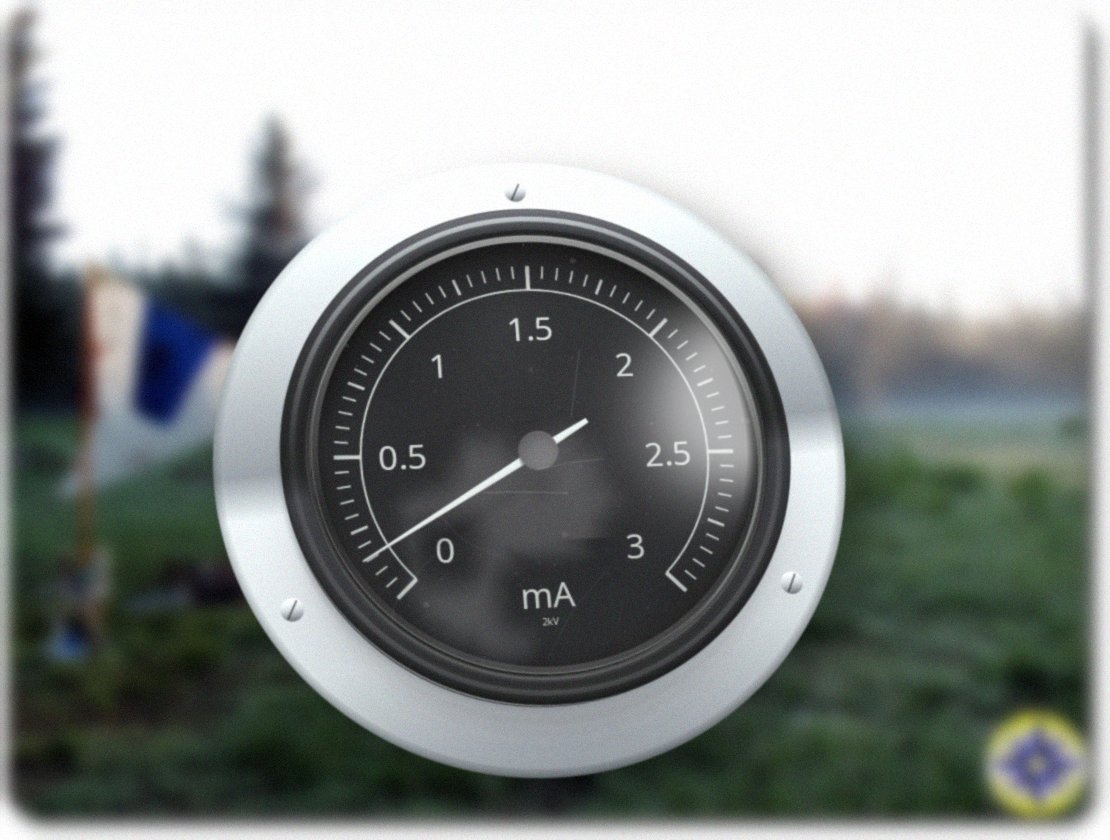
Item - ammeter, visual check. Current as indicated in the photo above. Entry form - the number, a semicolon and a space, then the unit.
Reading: 0.15; mA
